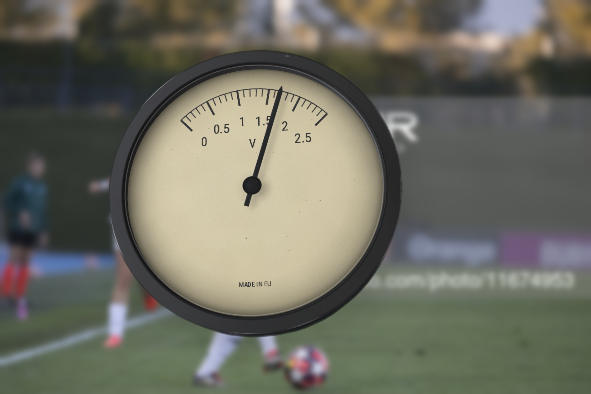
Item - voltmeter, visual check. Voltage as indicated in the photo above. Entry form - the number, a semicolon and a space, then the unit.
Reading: 1.7; V
